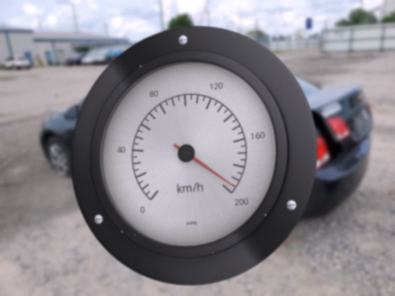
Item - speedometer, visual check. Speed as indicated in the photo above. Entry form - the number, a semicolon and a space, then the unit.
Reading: 195; km/h
